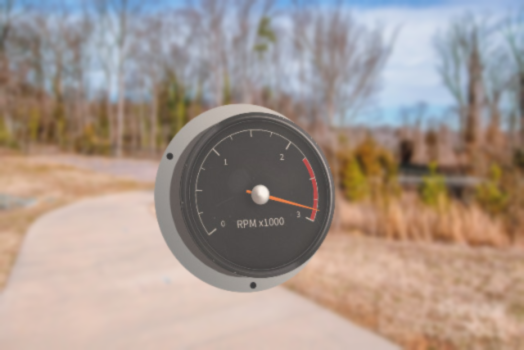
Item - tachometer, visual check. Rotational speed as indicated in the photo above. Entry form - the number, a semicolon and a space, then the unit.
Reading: 2875; rpm
